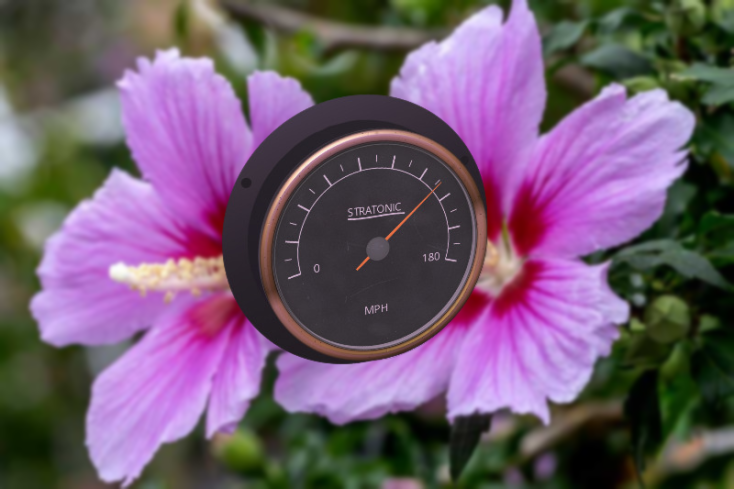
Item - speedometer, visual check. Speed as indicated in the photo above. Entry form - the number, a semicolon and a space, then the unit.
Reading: 130; mph
